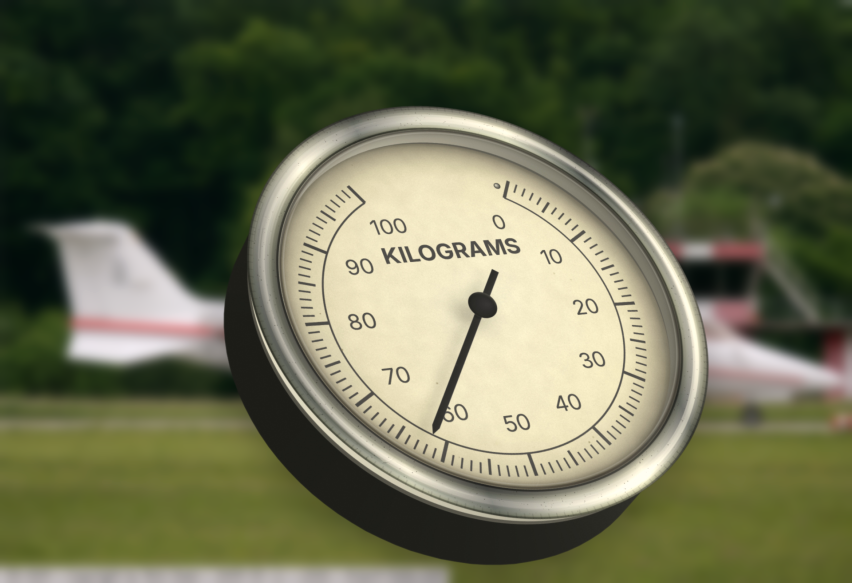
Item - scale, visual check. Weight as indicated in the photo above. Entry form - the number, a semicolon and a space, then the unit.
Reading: 62; kg
